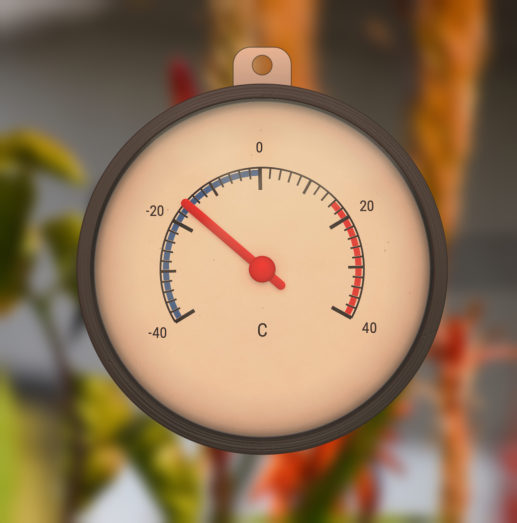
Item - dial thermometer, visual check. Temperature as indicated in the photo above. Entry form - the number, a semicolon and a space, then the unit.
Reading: -16; °C
